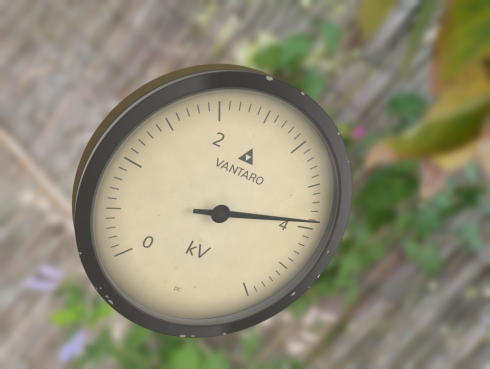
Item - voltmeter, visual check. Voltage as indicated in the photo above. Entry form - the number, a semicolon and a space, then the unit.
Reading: 3.9; kV
